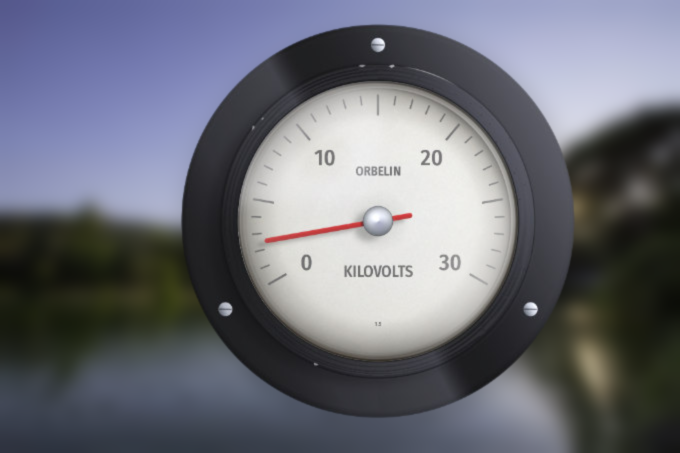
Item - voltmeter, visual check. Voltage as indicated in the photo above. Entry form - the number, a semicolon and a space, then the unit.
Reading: 2.5; kV
